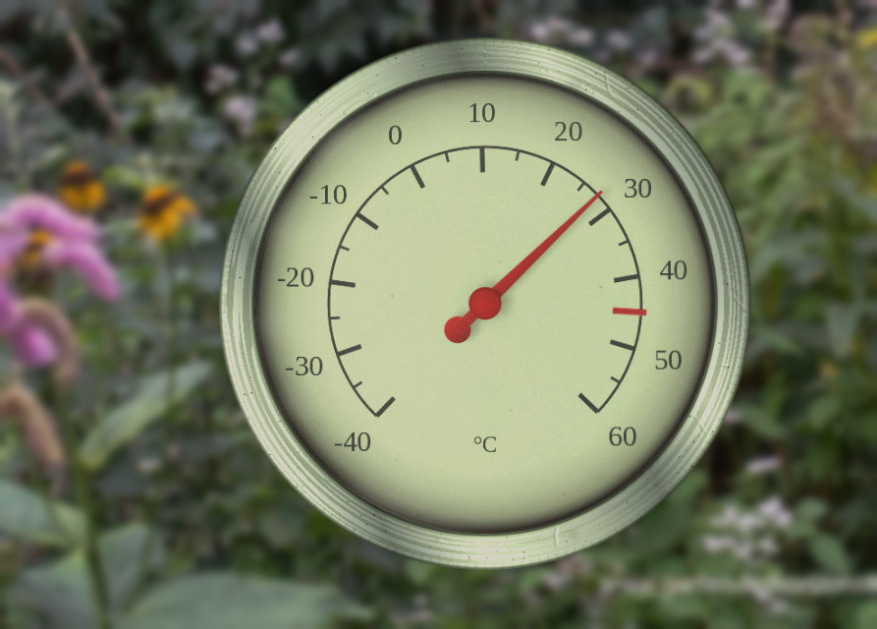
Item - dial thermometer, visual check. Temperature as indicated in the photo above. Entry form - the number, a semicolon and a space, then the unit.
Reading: 27.5; °C
